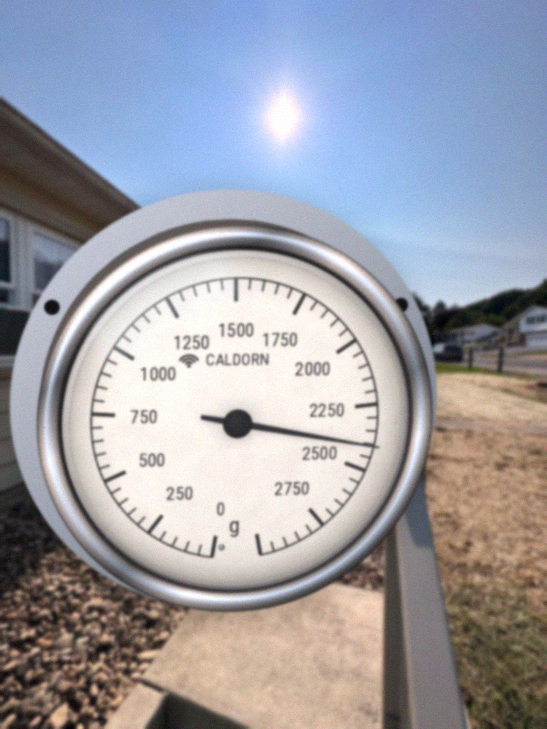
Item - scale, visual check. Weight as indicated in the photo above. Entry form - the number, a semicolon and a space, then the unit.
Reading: 2400; g
